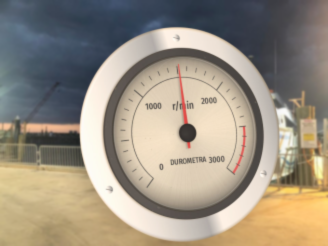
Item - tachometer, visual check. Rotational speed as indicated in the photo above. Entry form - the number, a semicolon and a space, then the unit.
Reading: 1500; rpm
